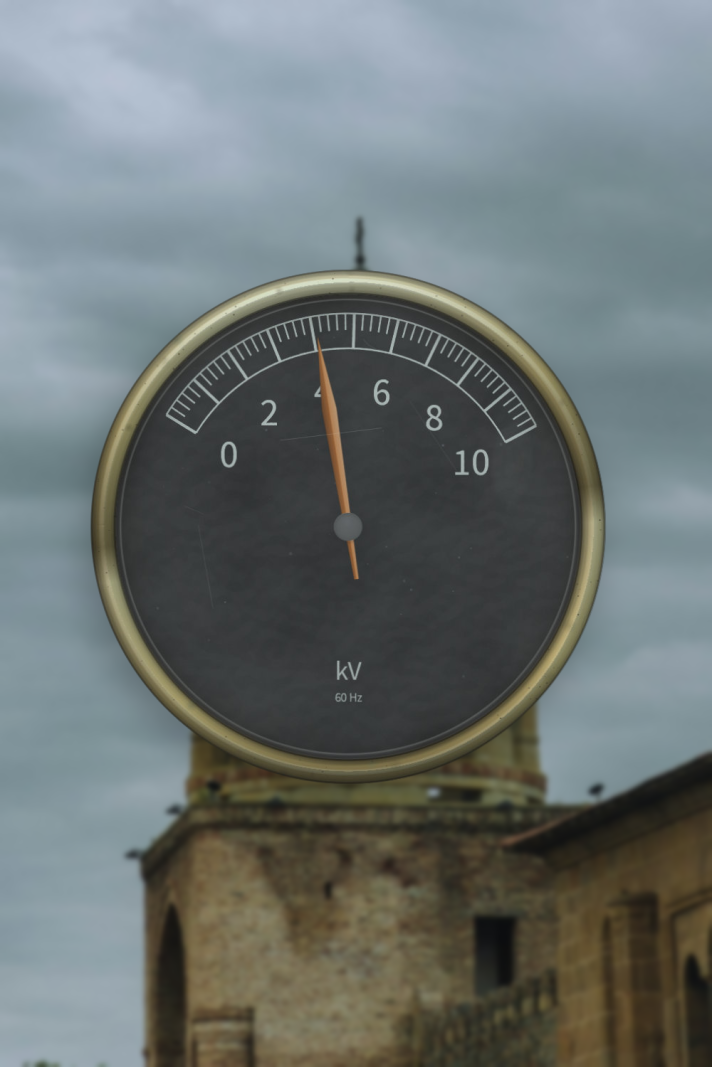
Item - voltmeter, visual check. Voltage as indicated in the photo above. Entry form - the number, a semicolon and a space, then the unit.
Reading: 4.1; kV
